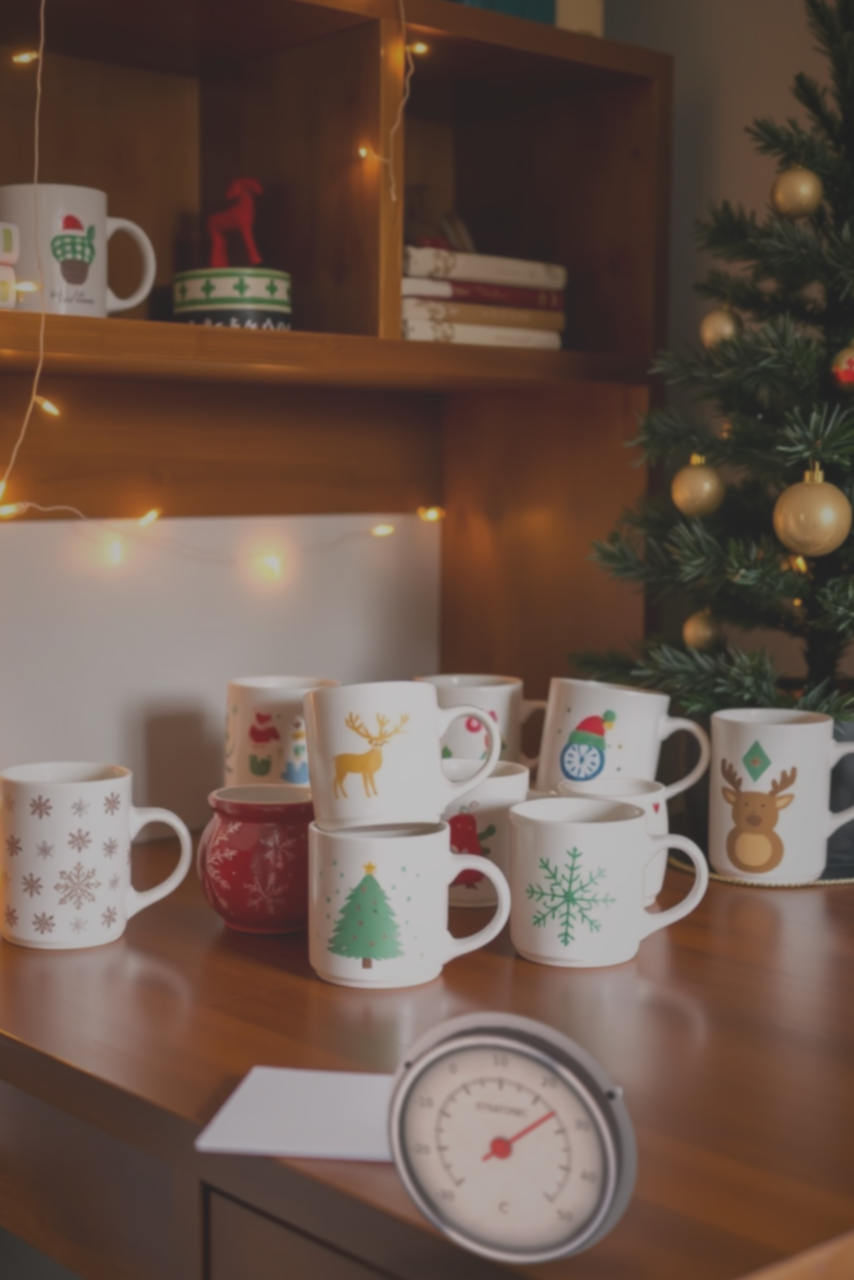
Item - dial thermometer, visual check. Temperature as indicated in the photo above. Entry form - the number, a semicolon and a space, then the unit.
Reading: 25; °C
